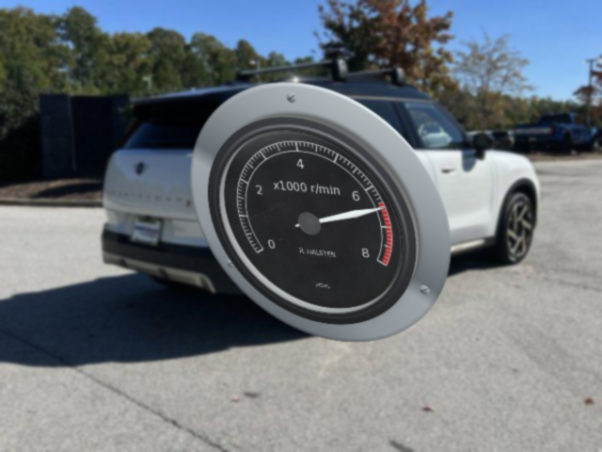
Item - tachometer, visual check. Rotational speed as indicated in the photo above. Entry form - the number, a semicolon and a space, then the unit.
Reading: 6500; rpm
